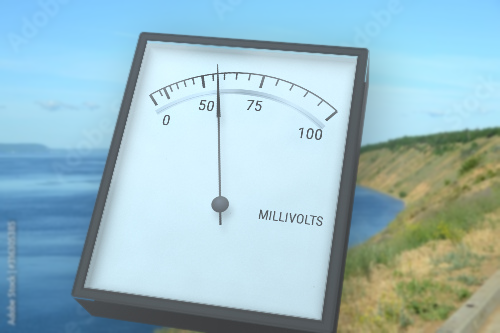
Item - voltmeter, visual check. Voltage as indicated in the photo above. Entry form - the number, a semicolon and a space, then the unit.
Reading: 57.5; mV
